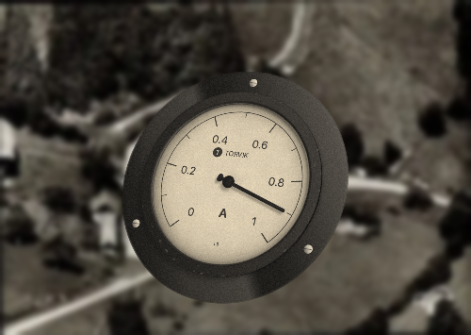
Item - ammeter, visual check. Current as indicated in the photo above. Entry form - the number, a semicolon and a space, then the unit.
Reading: 0.9; A
